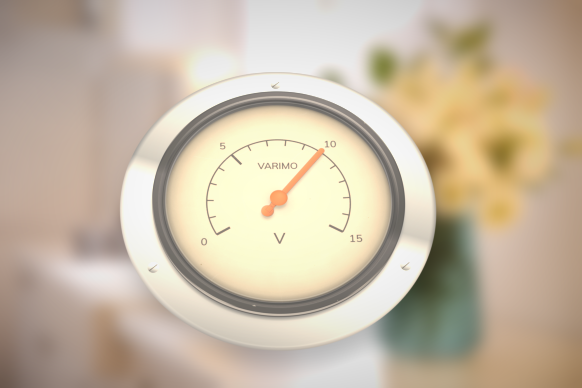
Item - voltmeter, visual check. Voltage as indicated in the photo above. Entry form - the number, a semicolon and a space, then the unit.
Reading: 10; V
